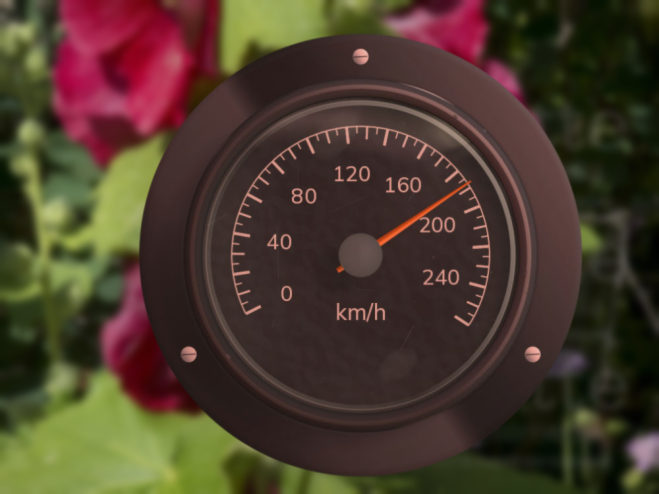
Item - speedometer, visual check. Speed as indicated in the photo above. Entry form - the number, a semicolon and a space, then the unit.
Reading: 187.5; km/h
